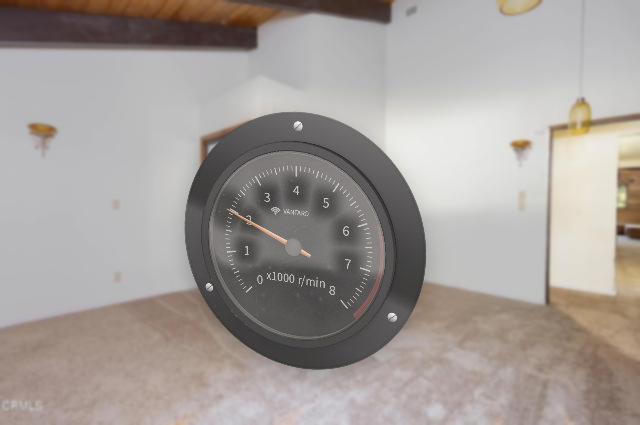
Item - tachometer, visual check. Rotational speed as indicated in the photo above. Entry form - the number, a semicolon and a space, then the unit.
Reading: 2000; rpm
